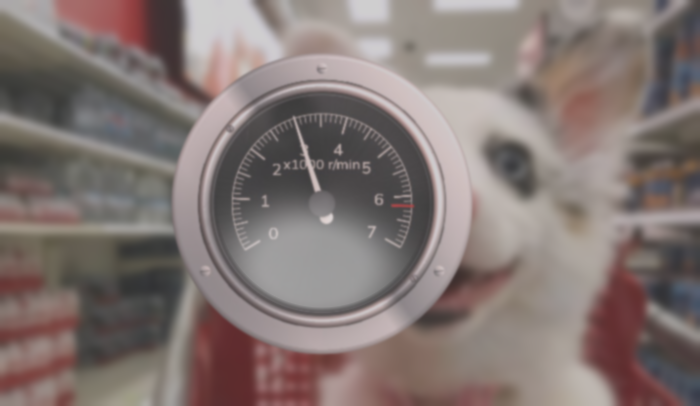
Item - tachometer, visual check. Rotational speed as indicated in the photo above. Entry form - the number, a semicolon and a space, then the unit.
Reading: 3000; rpm
